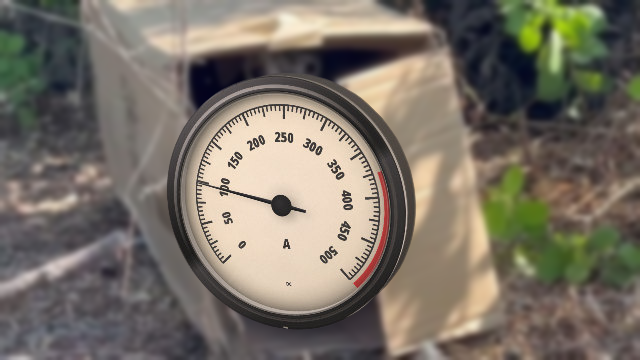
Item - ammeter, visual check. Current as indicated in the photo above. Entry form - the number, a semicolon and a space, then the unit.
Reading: 100; A
